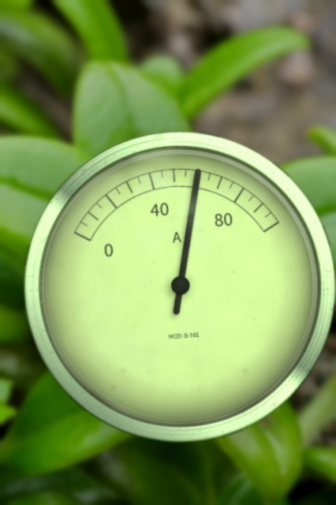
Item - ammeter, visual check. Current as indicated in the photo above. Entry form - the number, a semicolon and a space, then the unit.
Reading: 60; A
